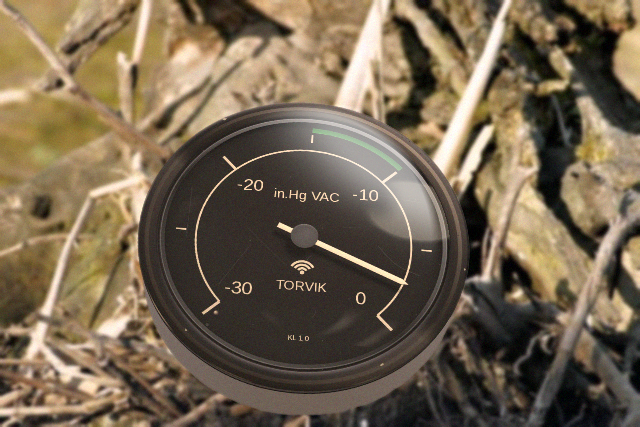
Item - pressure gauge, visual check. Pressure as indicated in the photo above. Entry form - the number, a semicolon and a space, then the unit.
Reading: -2.5; inHg
